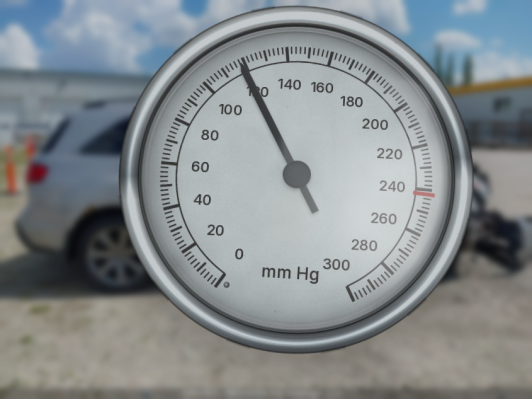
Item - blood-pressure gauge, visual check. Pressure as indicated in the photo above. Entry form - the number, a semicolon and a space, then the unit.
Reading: 118; mmHg
